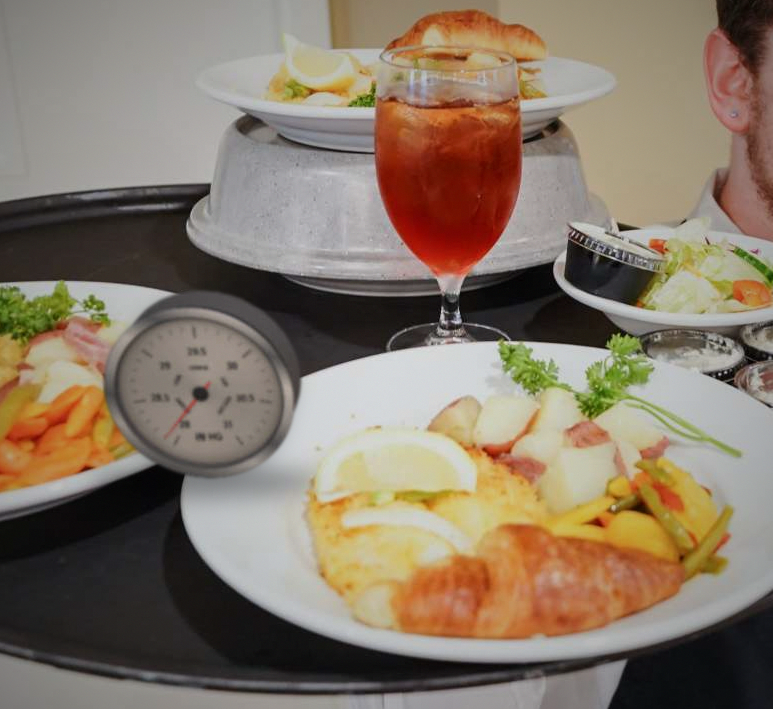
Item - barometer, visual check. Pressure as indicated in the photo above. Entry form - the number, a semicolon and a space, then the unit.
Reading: 28.1; inHg
